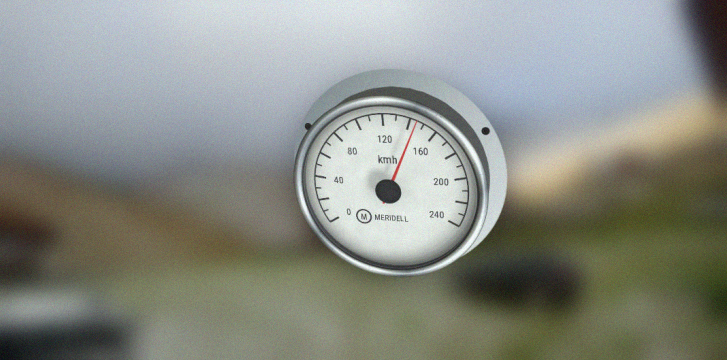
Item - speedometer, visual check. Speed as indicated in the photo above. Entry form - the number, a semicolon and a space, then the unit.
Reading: 145; km/h
